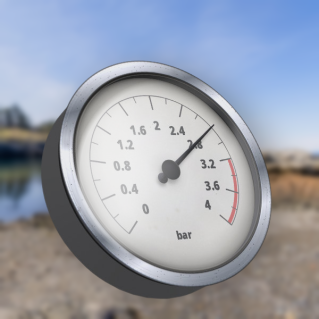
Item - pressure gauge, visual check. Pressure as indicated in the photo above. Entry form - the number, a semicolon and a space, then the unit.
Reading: 2.8; bar
